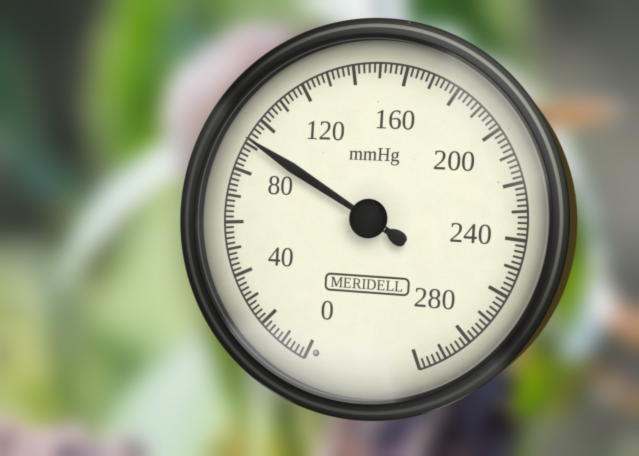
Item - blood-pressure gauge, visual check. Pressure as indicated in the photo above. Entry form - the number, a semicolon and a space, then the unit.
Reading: 92; mmHg
